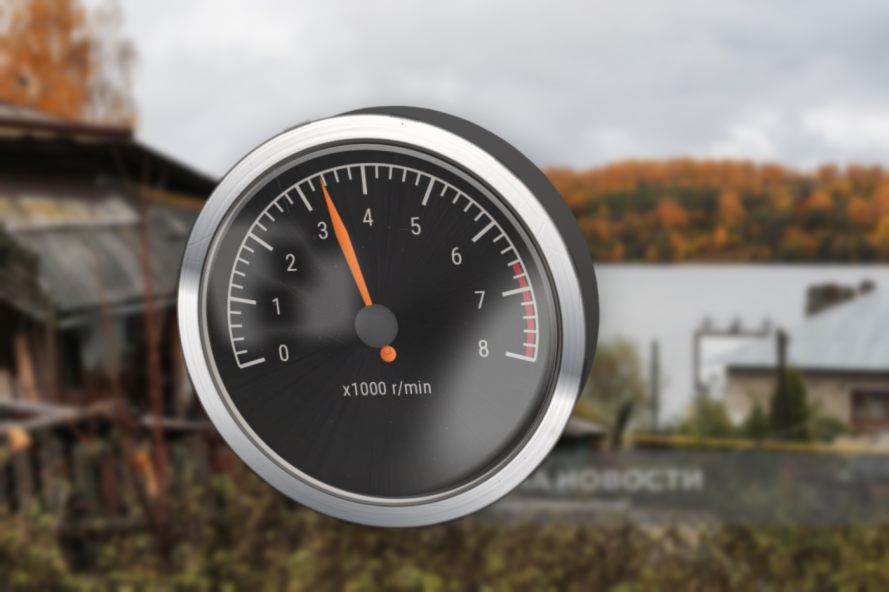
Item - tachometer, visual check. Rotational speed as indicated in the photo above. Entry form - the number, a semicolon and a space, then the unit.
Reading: 3400; rpm
